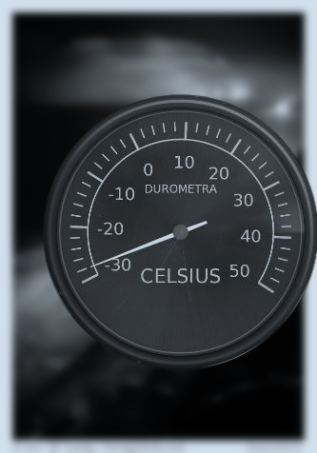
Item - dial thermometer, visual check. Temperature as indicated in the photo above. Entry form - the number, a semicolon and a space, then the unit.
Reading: -28; °C
